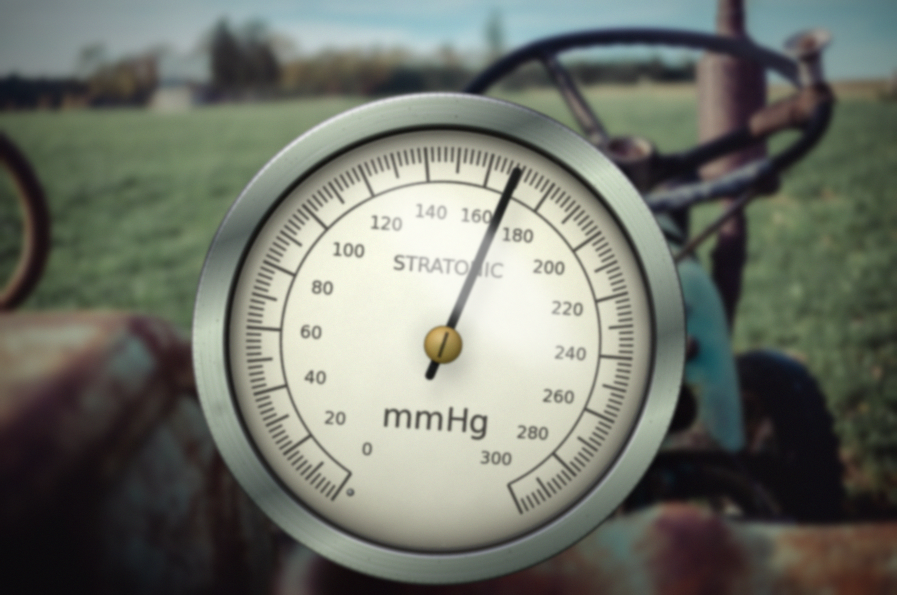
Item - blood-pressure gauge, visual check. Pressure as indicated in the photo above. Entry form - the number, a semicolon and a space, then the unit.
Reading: 168; mmHg
